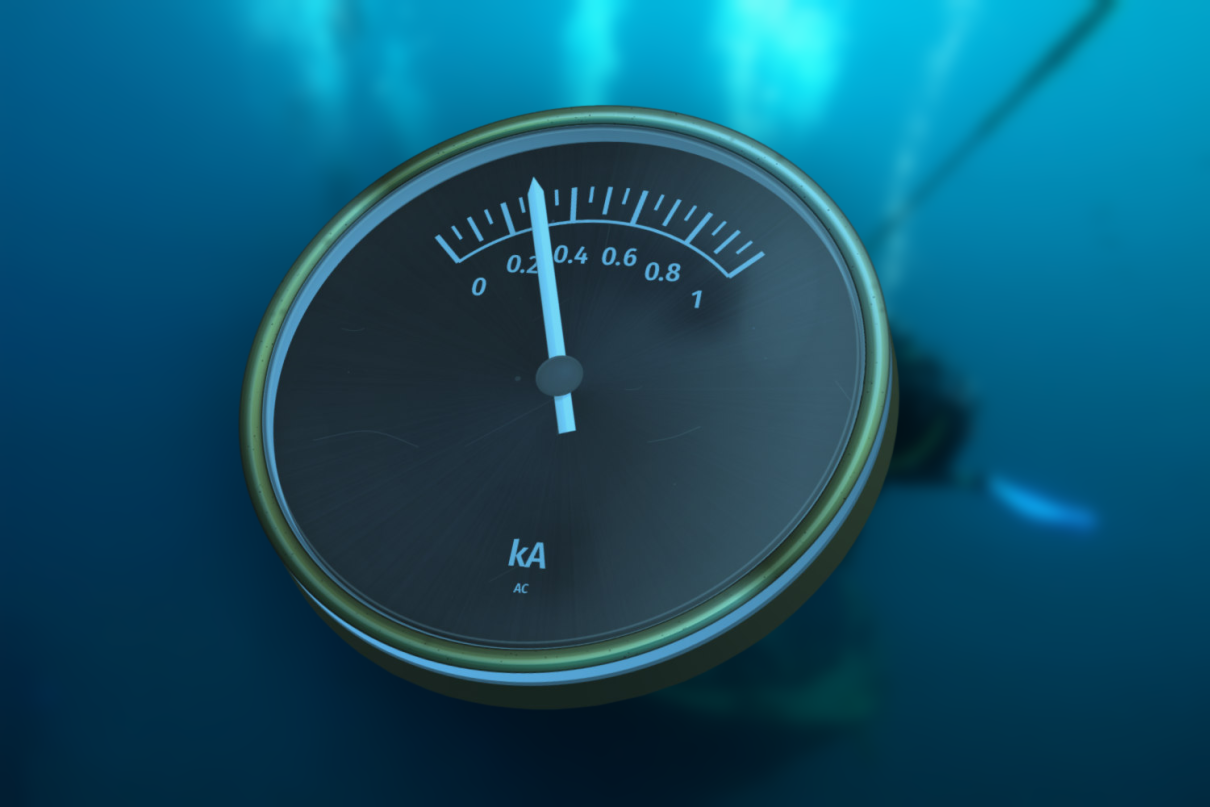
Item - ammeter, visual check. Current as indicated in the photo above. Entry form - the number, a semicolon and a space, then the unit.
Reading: 0.3; kA
